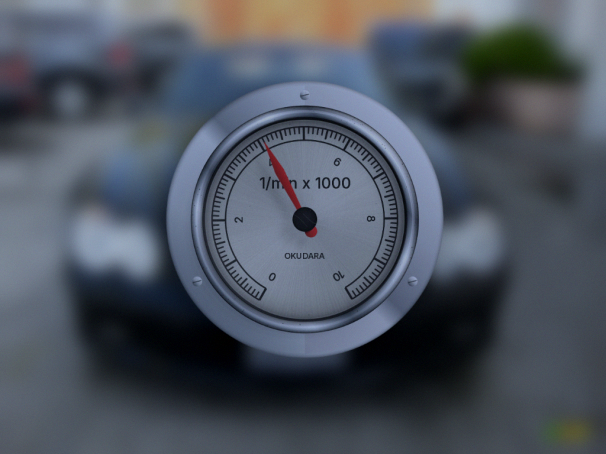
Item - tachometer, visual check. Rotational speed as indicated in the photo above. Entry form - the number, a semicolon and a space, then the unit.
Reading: 4100; rpm
